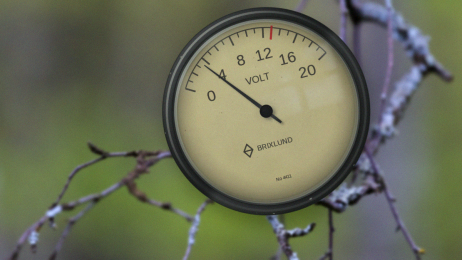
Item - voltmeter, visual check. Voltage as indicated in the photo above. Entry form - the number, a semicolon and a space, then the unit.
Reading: 3.5; V
